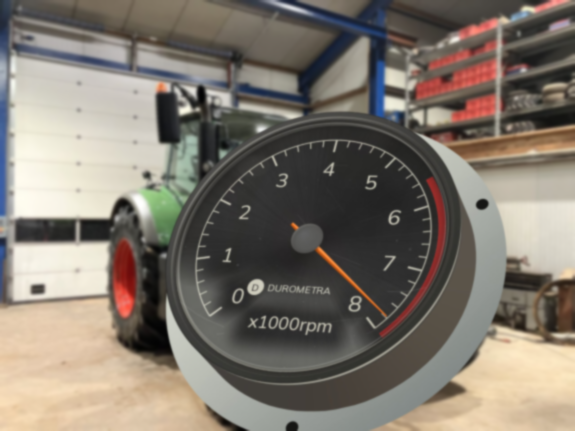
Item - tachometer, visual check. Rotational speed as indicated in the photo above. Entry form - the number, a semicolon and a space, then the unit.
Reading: 7800; rpm
